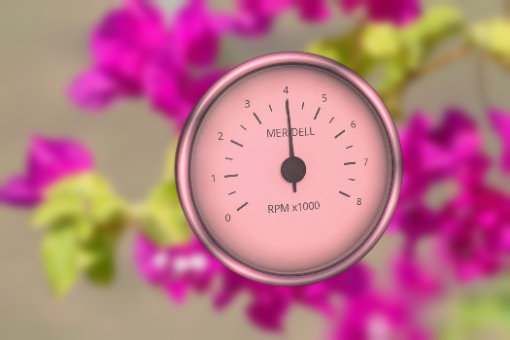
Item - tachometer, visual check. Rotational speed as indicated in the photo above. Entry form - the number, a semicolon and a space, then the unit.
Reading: 4000; rpm
